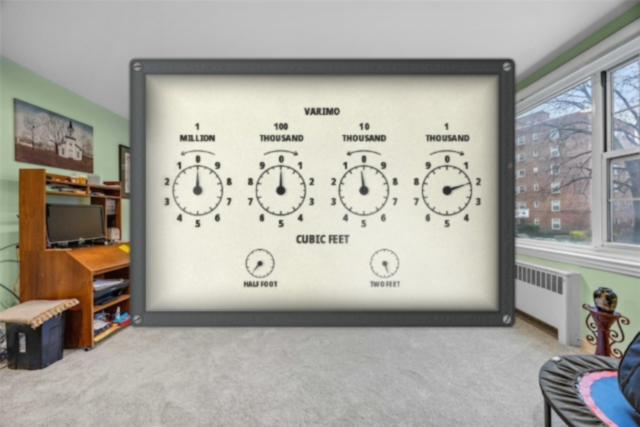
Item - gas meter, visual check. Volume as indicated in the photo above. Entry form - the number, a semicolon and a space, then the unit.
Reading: 200; ft³
